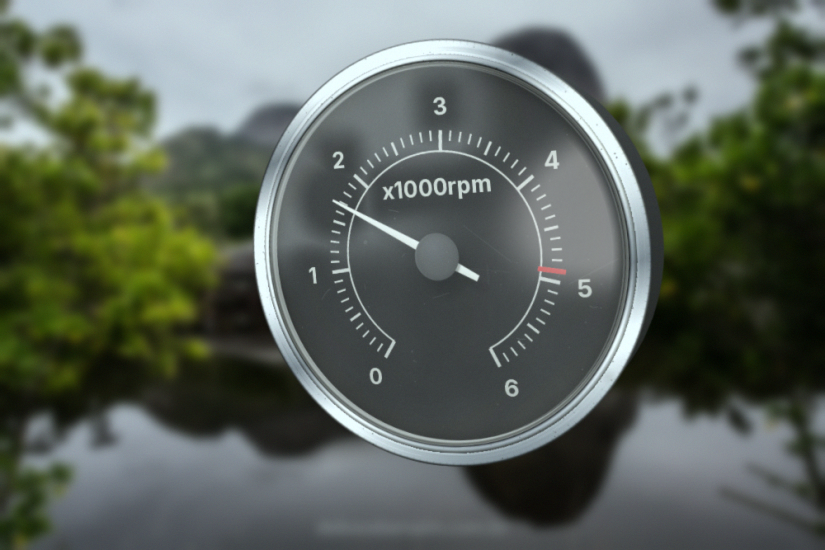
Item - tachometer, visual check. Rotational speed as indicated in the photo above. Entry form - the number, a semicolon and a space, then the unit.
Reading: 1700; rpm
